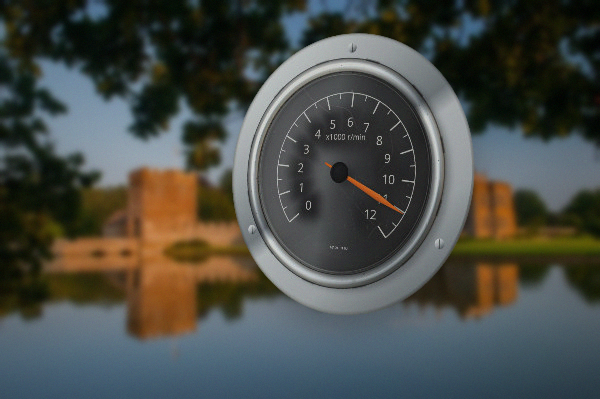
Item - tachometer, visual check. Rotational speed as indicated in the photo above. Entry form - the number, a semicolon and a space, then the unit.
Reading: 11000; rpm
